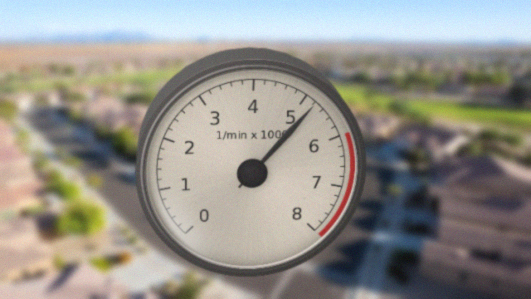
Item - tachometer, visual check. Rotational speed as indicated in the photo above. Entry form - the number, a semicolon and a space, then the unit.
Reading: 5200; rpm
